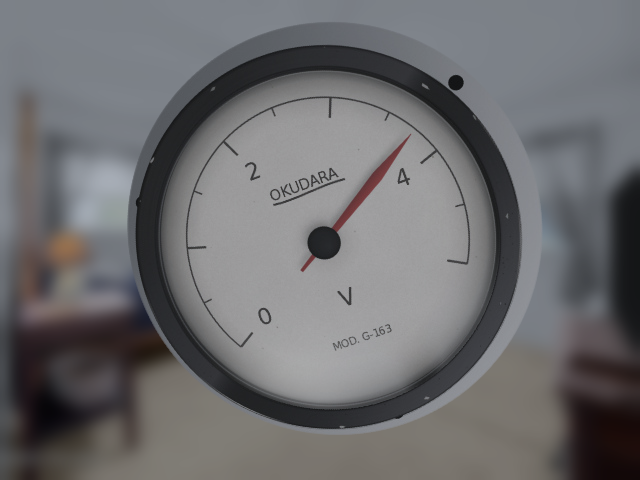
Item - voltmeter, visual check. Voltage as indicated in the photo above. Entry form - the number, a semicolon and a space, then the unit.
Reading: 3.75; V
